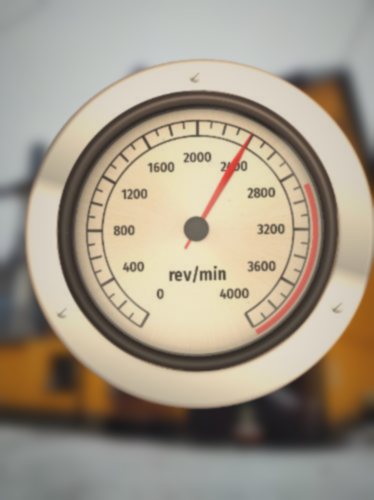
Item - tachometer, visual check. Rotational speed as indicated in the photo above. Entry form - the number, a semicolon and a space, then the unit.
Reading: 2400; rpm
